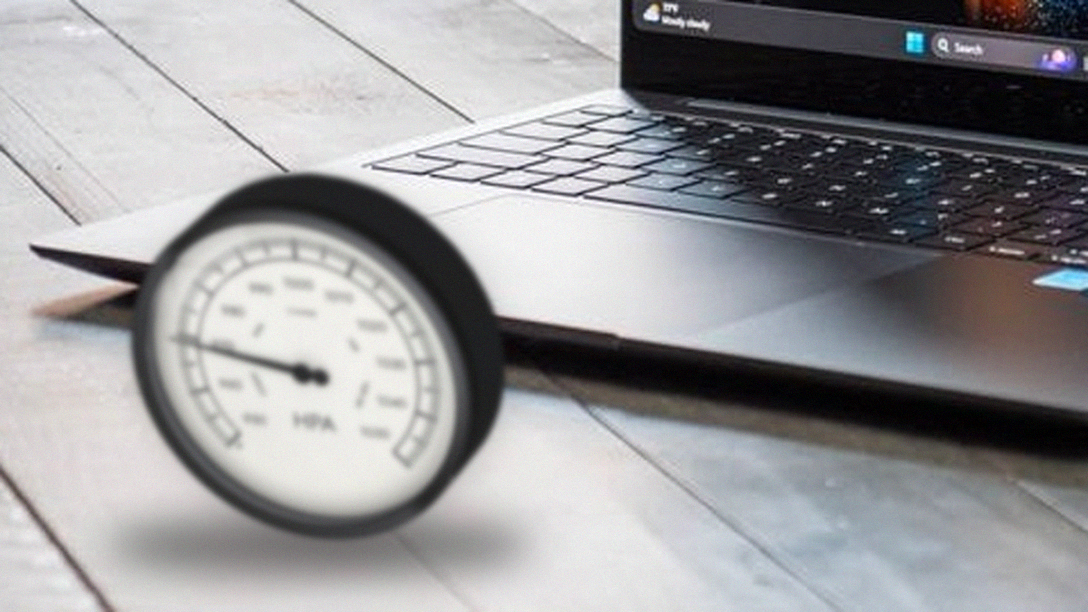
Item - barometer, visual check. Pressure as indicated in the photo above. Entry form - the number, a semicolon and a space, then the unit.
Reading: 970; hPa
